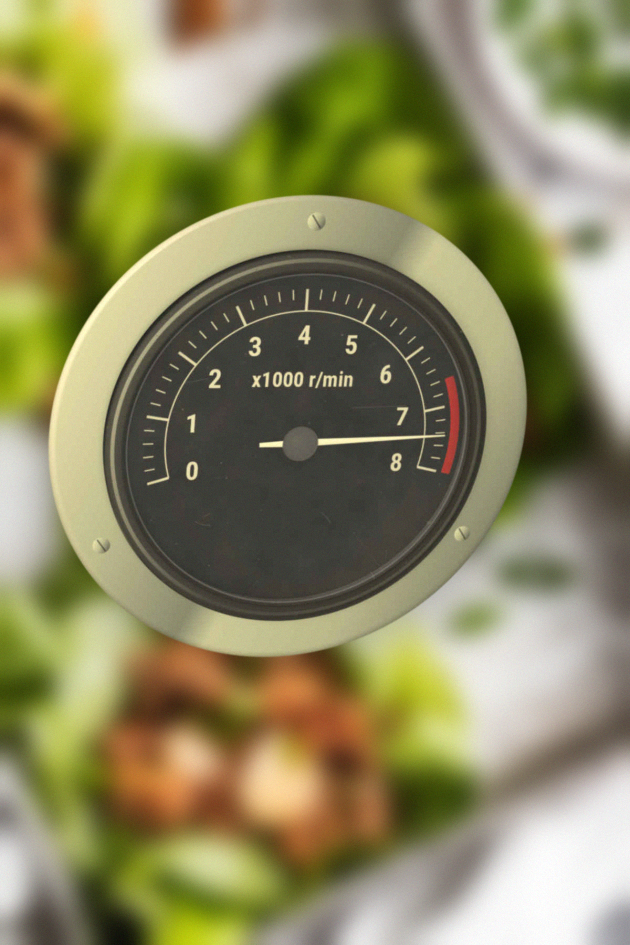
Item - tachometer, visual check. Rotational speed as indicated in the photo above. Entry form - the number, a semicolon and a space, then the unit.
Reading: 7400; rpm
